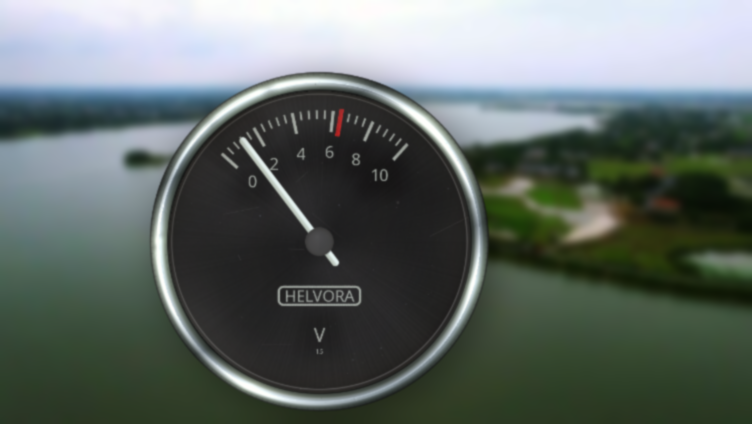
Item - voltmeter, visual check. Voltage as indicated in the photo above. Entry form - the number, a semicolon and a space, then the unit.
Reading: 1.2; V
